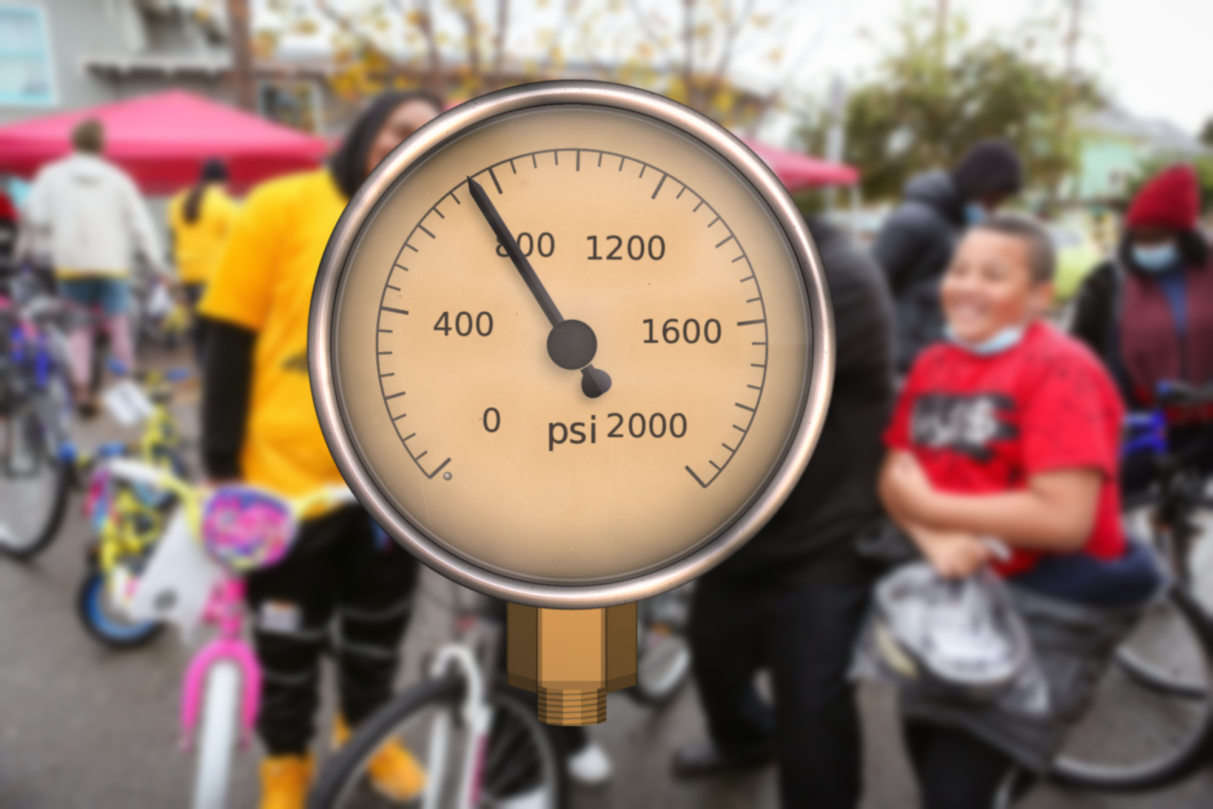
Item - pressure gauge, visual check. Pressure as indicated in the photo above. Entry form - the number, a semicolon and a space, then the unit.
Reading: 750; psi
